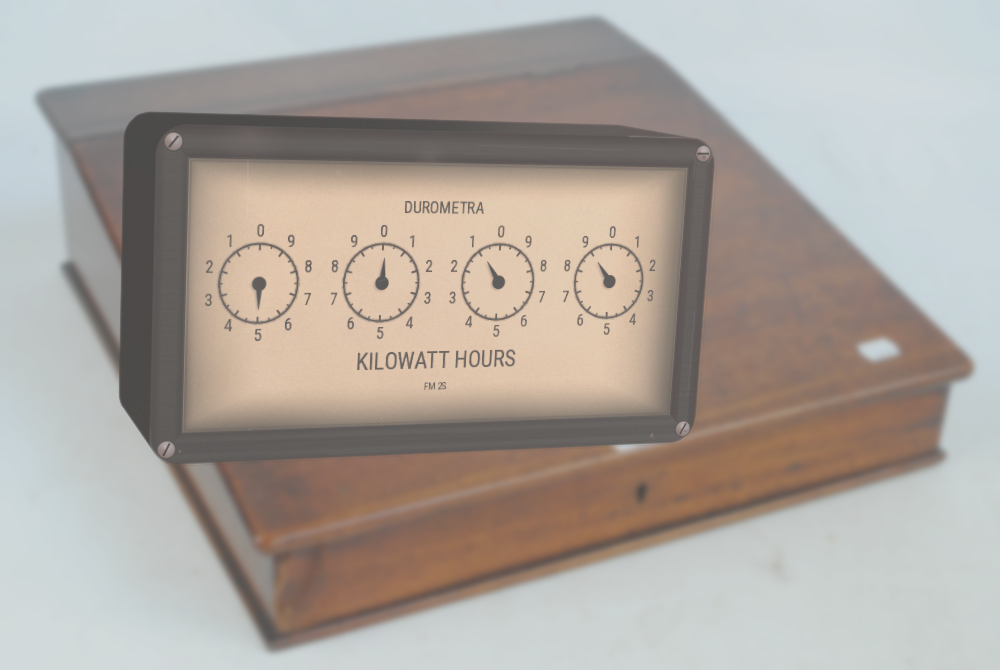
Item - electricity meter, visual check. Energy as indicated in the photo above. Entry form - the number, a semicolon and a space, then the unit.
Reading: 5009; kWh
